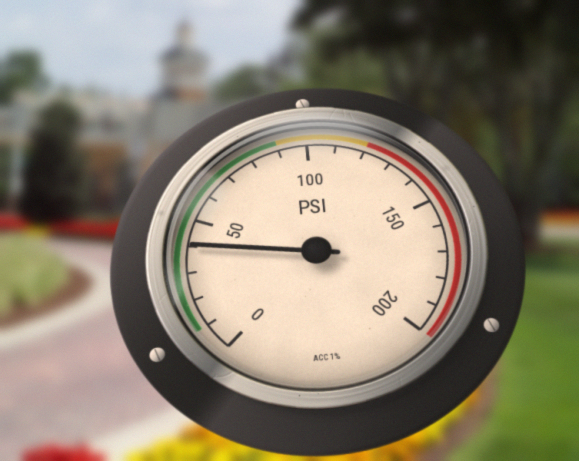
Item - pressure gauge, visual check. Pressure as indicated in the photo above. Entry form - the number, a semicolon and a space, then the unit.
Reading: 40; psi
